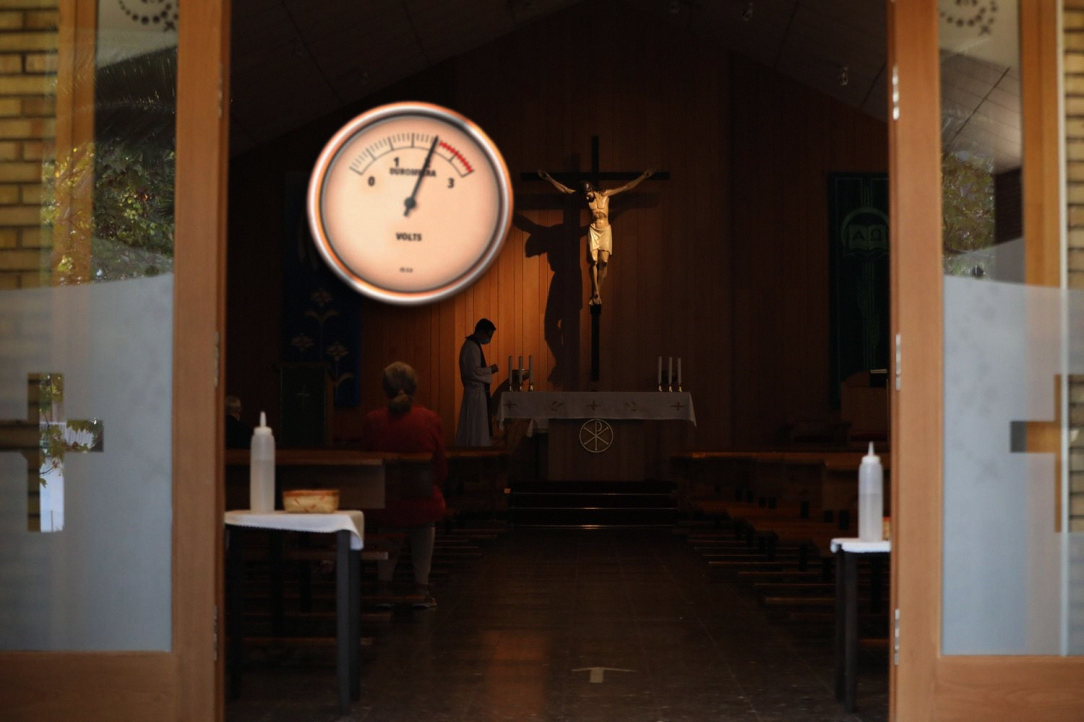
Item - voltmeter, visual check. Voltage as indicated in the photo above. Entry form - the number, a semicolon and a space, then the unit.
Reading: 2; V
